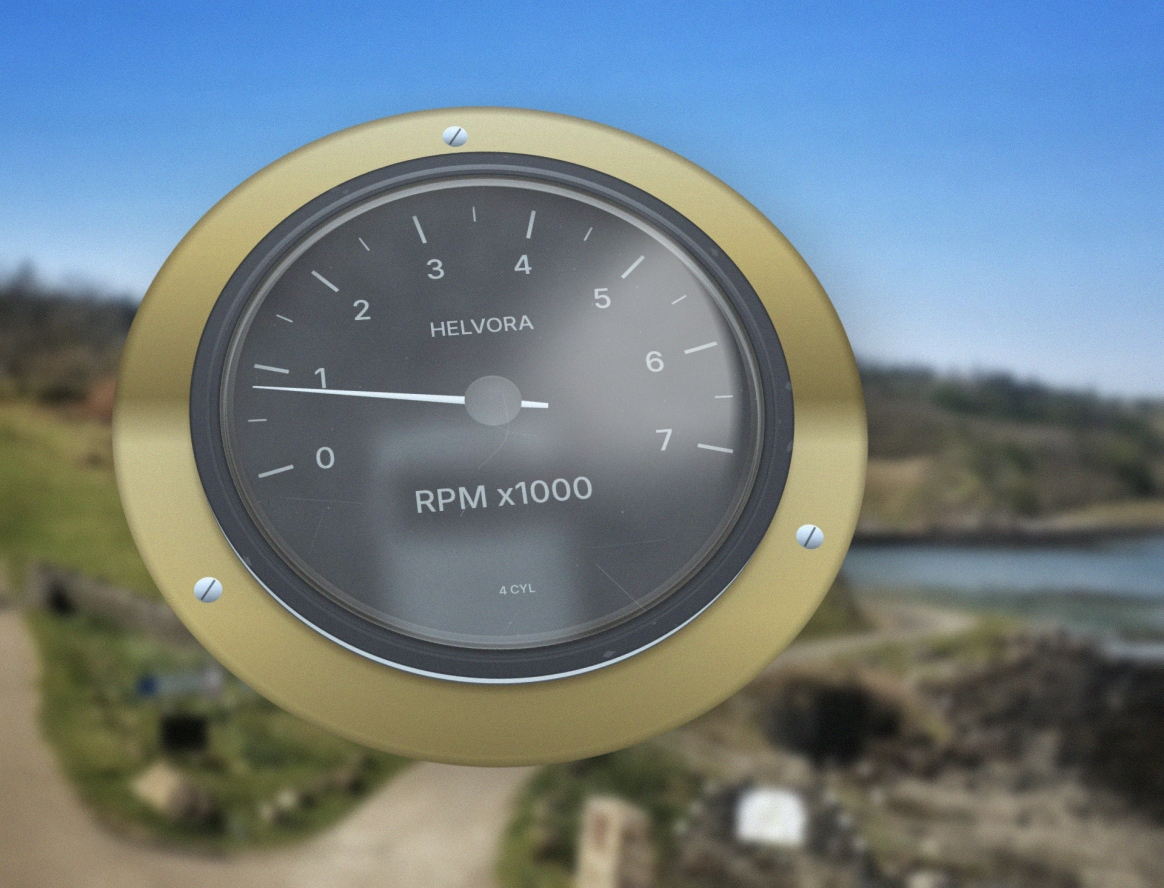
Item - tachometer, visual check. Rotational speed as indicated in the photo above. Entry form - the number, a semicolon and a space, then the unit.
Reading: 750; rpm
